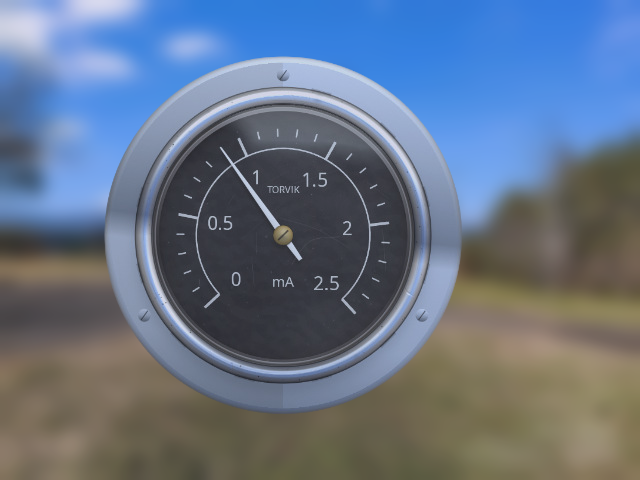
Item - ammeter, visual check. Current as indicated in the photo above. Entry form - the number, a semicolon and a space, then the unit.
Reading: 0.9; mA
